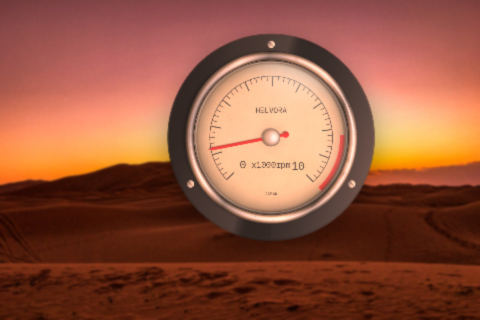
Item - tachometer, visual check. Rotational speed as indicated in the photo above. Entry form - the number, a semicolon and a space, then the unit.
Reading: 1200; rpm
